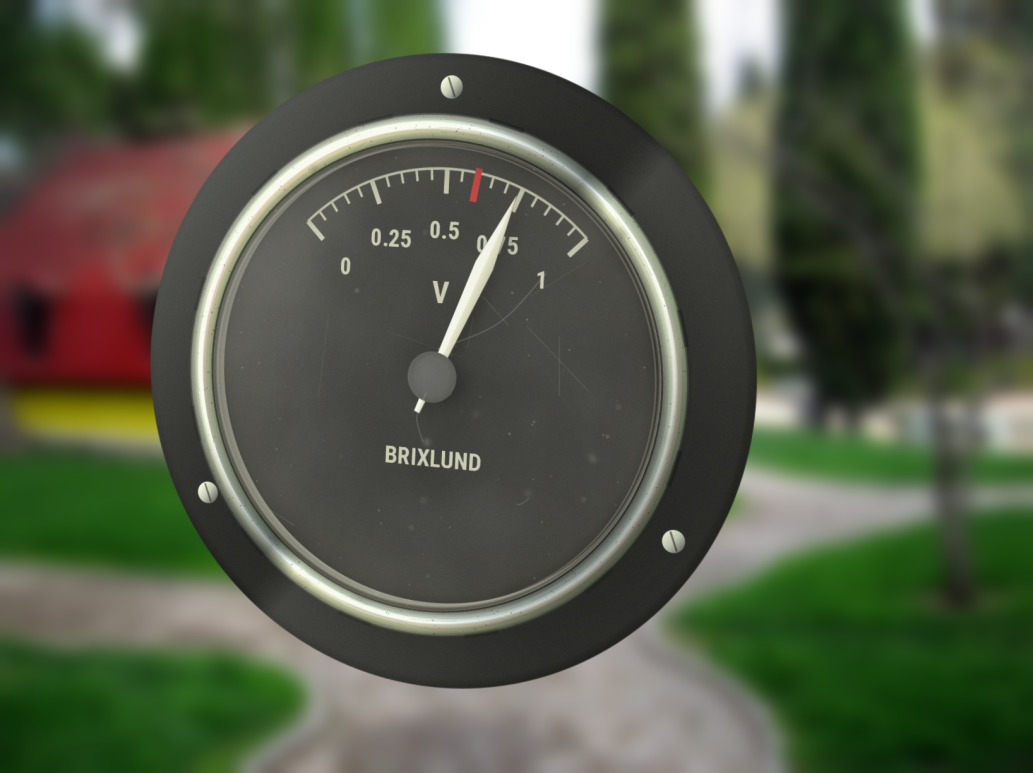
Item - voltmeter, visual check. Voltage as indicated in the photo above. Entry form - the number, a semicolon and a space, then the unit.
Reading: 0.75; V
